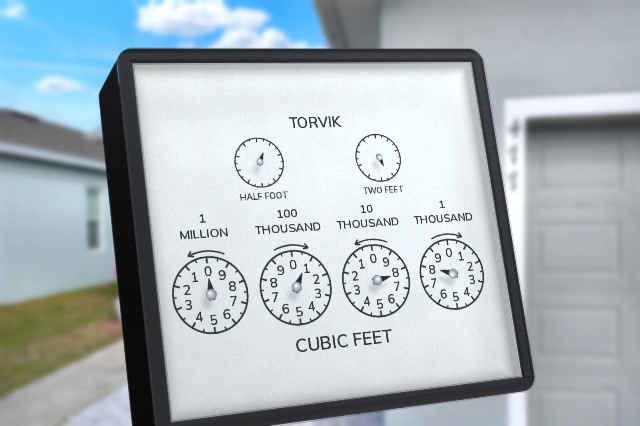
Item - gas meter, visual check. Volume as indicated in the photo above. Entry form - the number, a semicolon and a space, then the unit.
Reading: 7800; ft³
